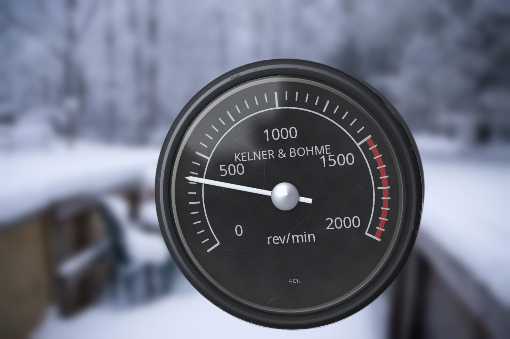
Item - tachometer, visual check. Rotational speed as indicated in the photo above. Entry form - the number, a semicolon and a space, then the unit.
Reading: 375; rpm
